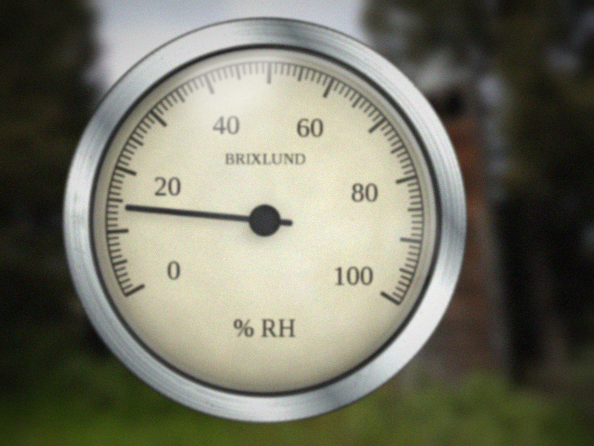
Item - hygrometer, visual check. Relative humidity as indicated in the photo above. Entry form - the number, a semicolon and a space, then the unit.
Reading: 14; %
